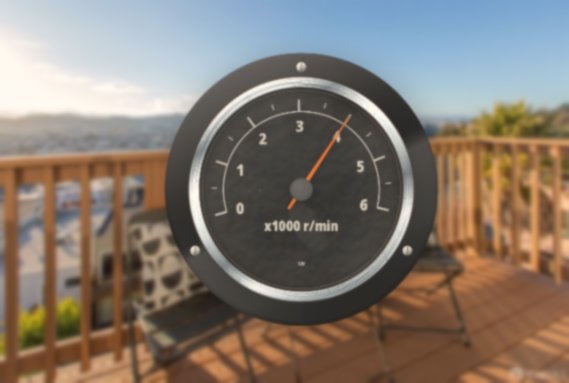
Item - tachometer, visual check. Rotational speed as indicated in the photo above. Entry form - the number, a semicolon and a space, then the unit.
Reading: 4000; rpm
